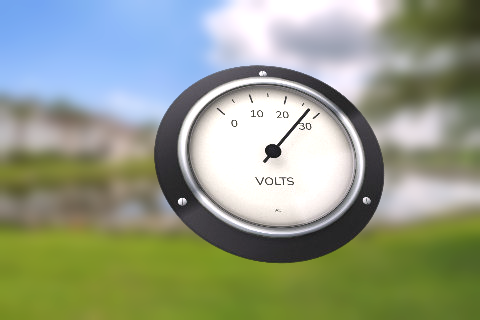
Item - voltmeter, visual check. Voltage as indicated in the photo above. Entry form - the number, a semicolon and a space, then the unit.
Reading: 27.5; V
